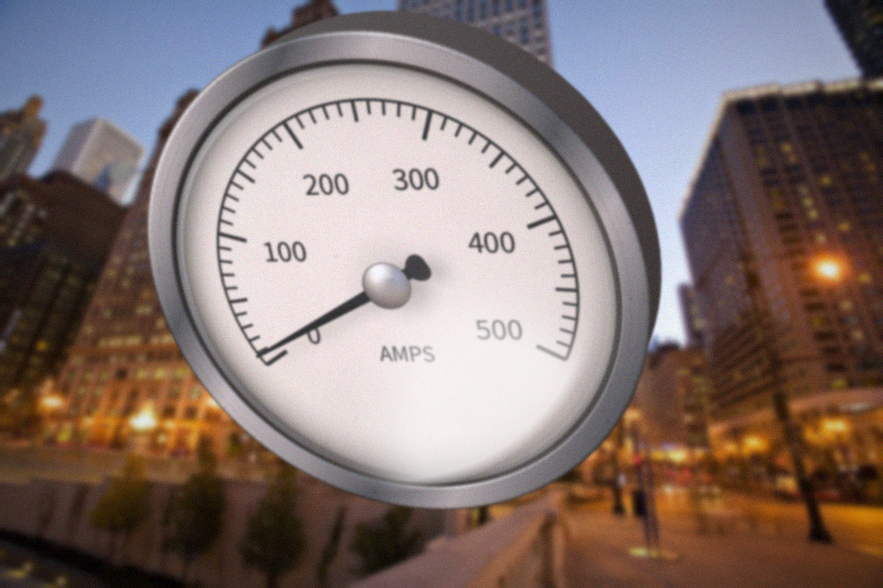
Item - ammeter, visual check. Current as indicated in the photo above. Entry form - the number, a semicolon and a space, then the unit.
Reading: 10; A
